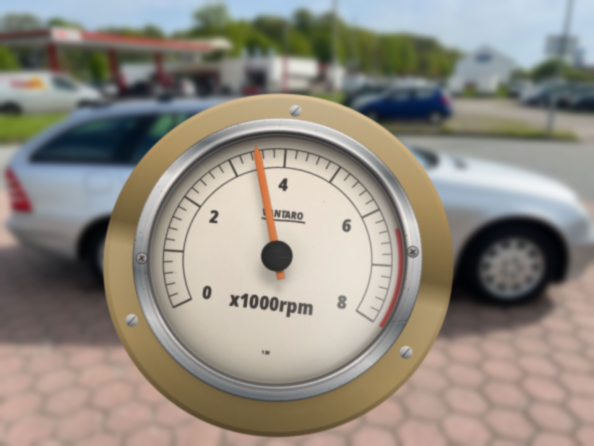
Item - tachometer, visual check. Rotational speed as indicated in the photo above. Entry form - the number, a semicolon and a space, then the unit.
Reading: 3500; rpm
